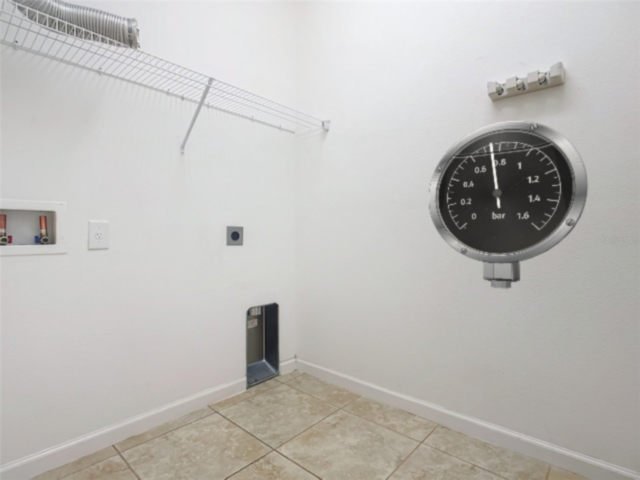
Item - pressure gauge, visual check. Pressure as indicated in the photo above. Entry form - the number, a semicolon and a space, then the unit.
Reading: 0.75; bar
